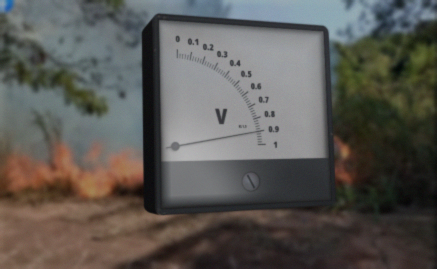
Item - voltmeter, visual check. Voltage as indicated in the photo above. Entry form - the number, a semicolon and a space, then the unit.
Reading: 0.9; V
